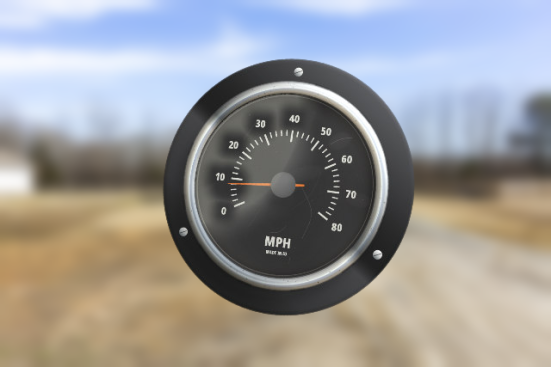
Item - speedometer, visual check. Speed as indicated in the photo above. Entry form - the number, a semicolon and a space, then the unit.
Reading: 8; mph
